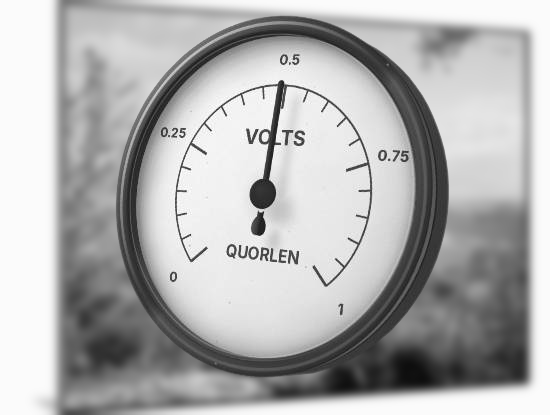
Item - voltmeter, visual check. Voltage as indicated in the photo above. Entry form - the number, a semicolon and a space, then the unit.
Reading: 0.5; V
